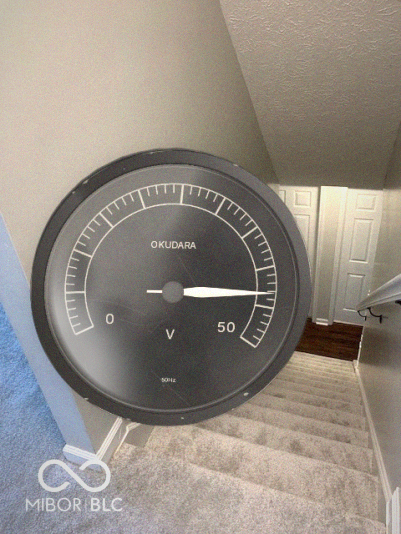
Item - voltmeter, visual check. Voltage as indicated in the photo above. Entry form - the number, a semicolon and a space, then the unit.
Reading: 43; V
